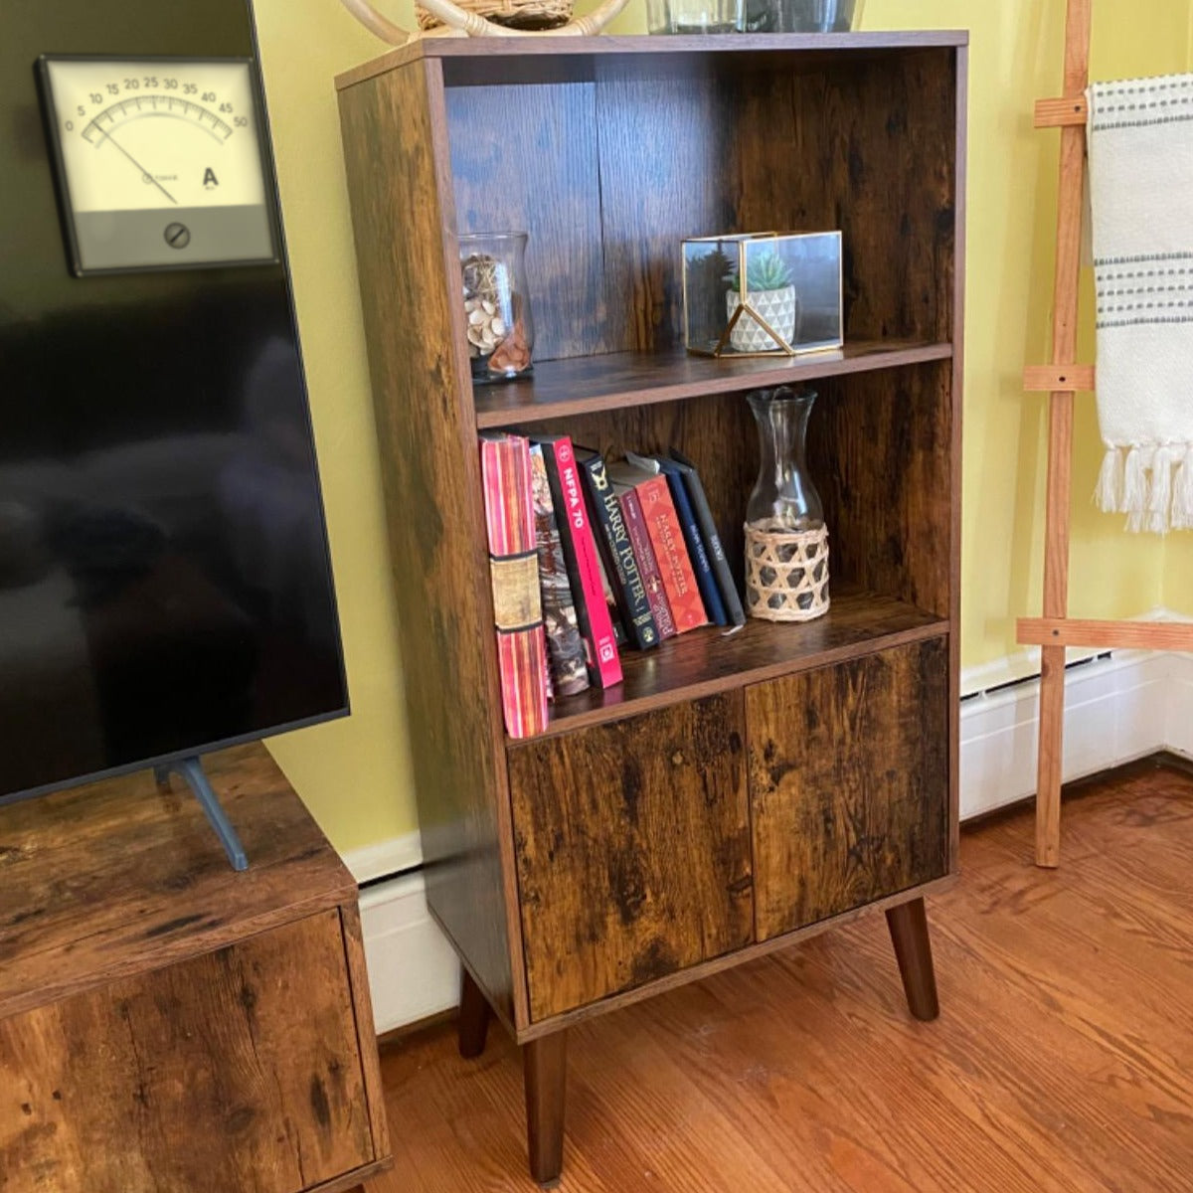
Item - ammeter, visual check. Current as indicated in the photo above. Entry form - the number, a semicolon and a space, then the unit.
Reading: 5; A
